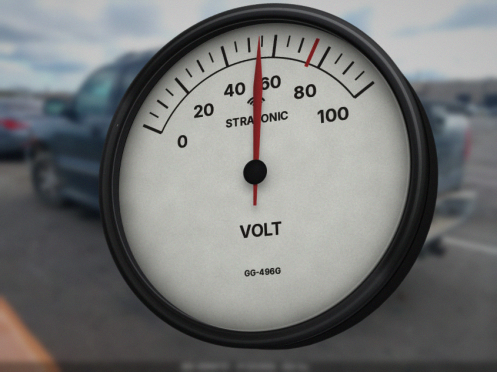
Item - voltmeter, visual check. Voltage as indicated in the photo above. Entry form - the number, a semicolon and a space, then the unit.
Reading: 55; V
